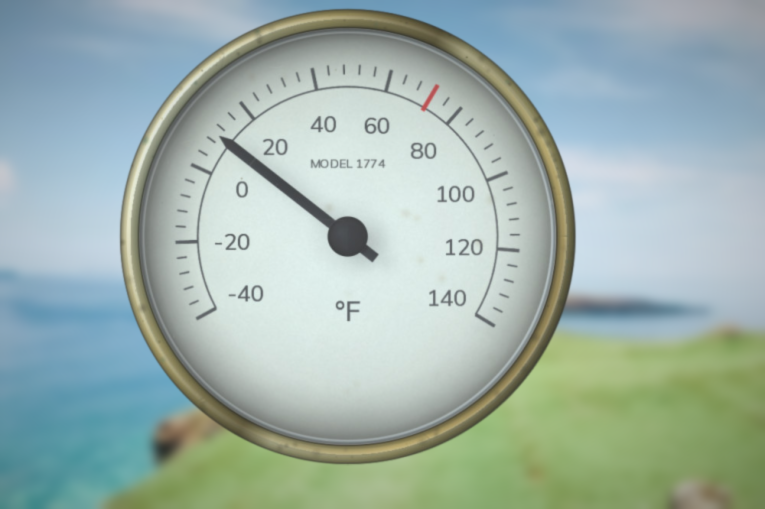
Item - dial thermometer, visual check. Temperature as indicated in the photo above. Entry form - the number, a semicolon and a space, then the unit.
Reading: 10; °F
